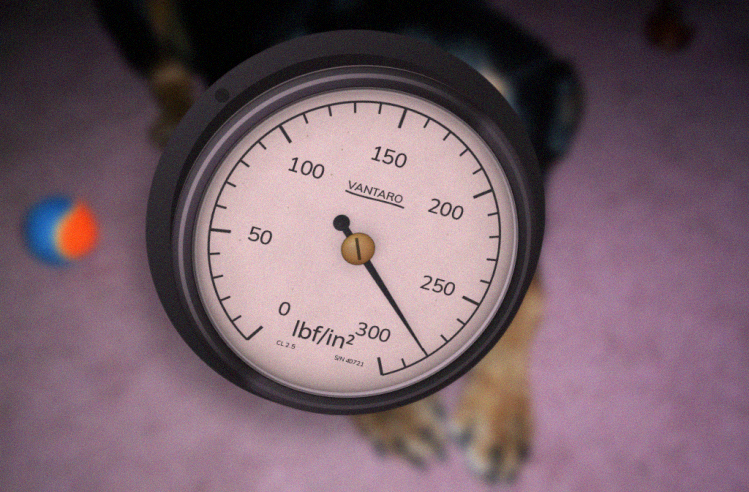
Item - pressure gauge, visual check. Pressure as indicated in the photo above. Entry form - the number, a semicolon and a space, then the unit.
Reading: 280; psi
